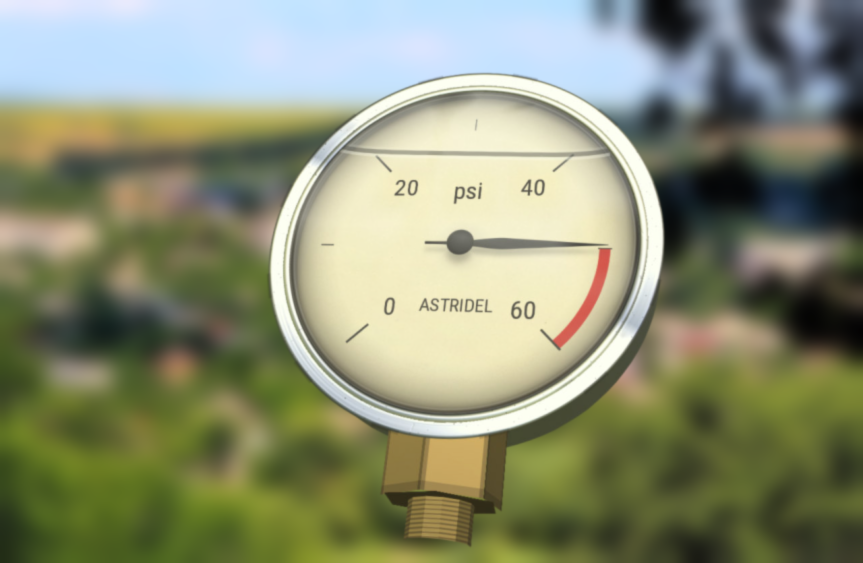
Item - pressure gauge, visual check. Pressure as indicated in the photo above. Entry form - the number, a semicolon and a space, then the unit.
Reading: 50; psi
